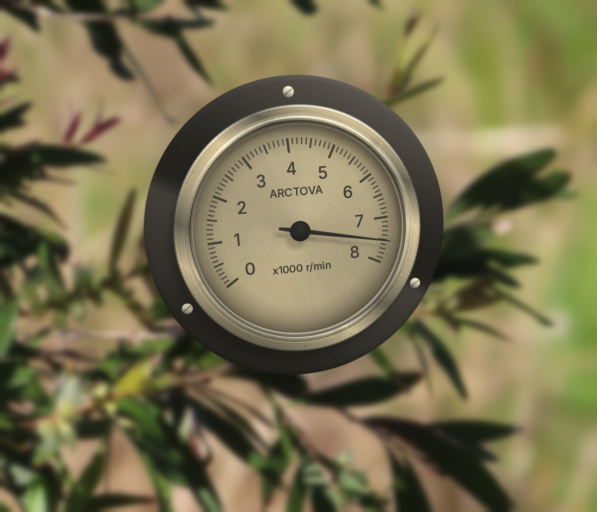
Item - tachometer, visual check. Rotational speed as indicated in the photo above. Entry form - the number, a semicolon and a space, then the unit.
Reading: 7500; rpm
